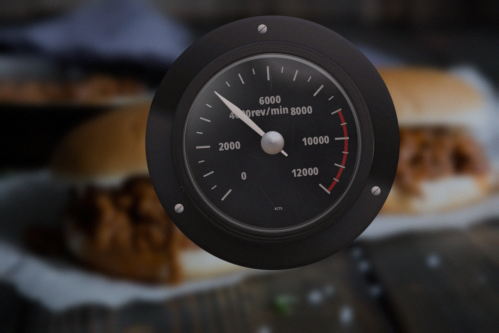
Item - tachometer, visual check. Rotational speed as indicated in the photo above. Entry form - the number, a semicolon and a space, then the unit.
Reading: 4000; rpm
